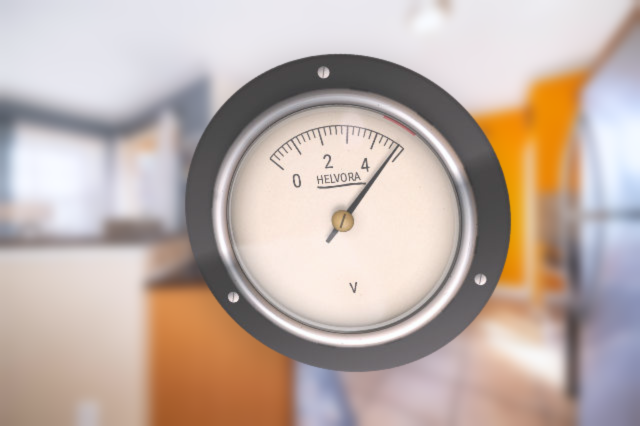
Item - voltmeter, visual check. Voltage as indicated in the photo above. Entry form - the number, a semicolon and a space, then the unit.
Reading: 4.8; V
